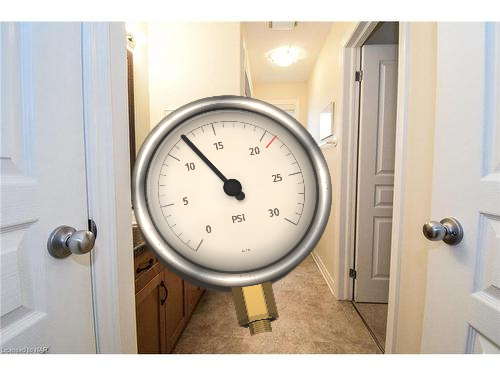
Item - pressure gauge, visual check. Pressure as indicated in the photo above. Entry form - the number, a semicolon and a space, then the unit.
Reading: 12; psi
